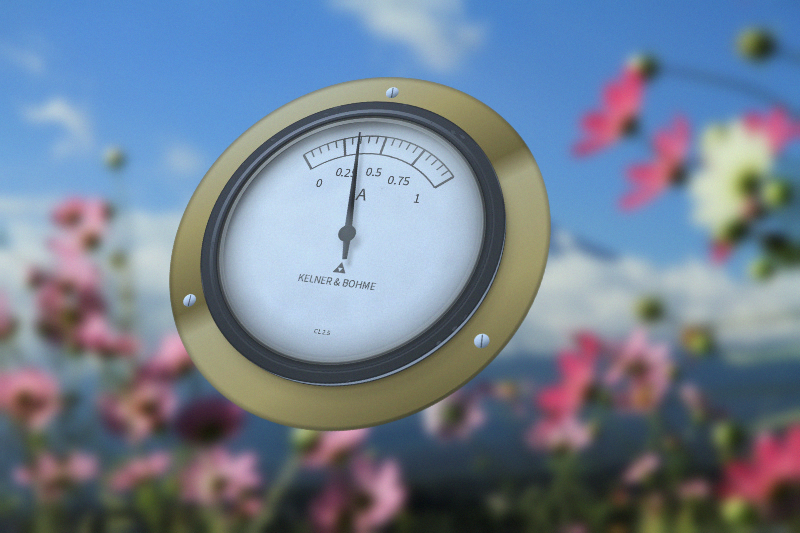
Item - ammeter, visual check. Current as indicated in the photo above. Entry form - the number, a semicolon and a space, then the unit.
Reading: 0.35; A
